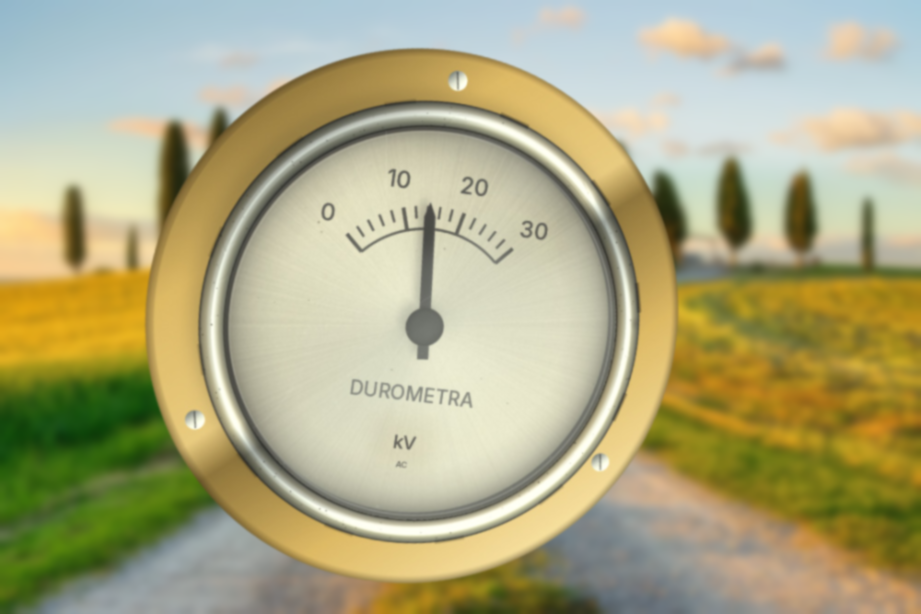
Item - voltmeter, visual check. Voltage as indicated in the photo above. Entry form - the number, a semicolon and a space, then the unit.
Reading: 14; kV
